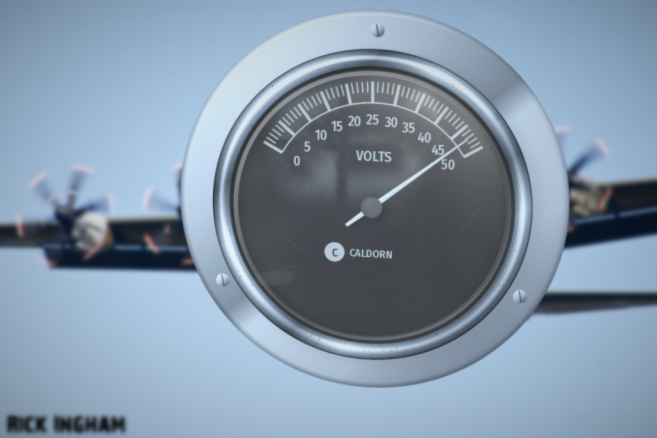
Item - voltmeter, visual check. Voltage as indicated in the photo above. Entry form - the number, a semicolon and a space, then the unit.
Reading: 47; V
